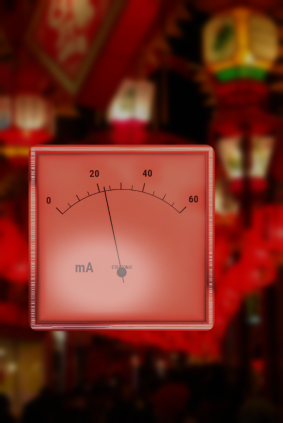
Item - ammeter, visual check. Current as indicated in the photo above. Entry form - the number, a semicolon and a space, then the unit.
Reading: 22.5; mA
